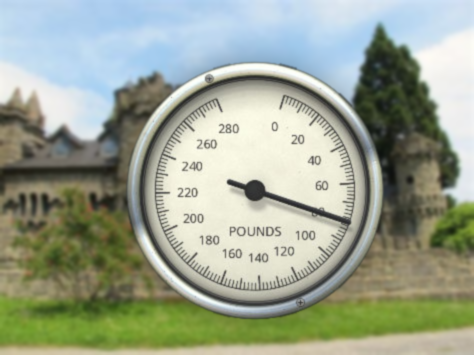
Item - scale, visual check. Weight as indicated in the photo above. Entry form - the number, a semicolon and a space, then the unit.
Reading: 80; lb
